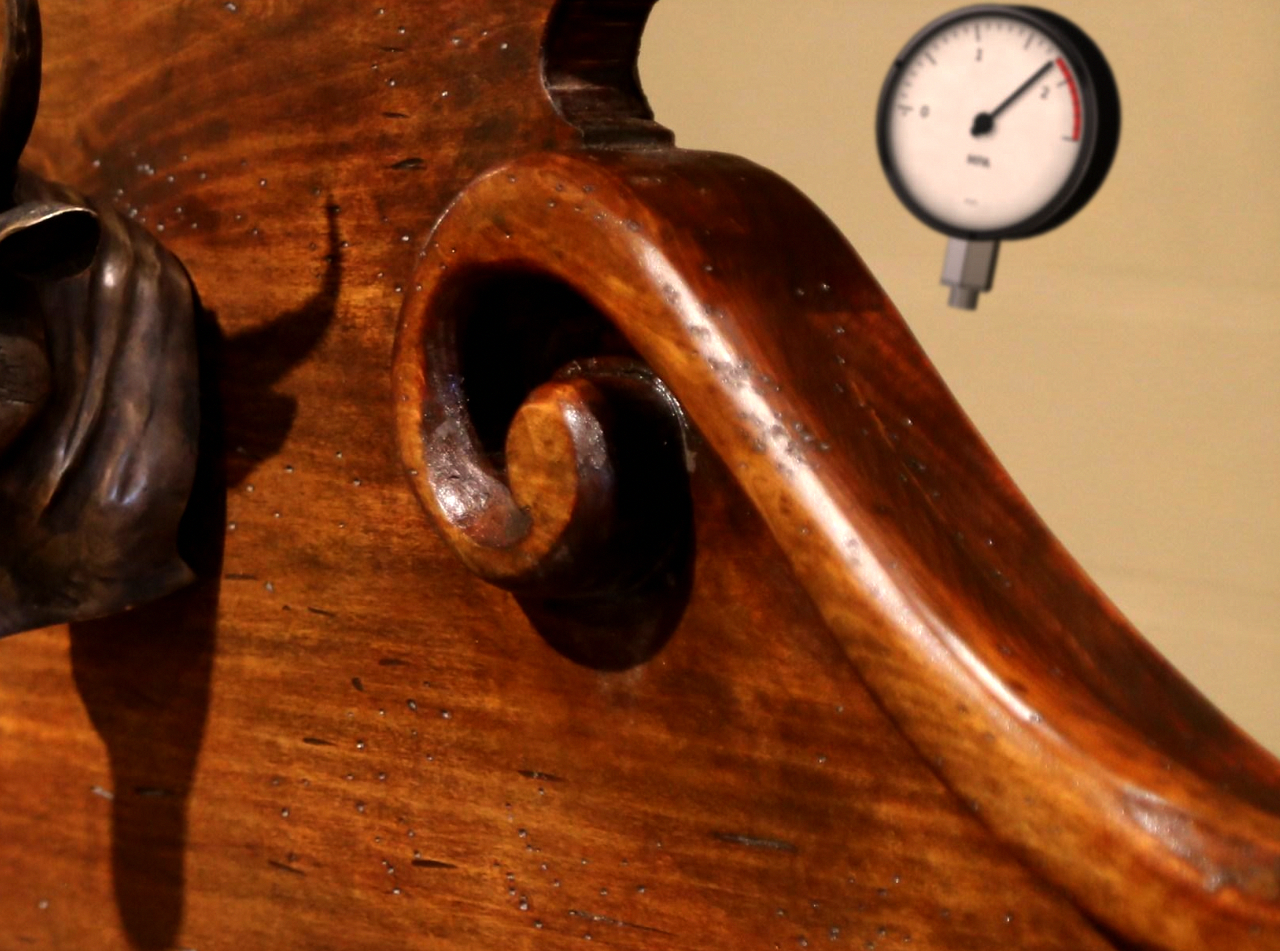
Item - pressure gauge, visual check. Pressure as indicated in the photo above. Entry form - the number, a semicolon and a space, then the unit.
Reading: 1.8; MPa
